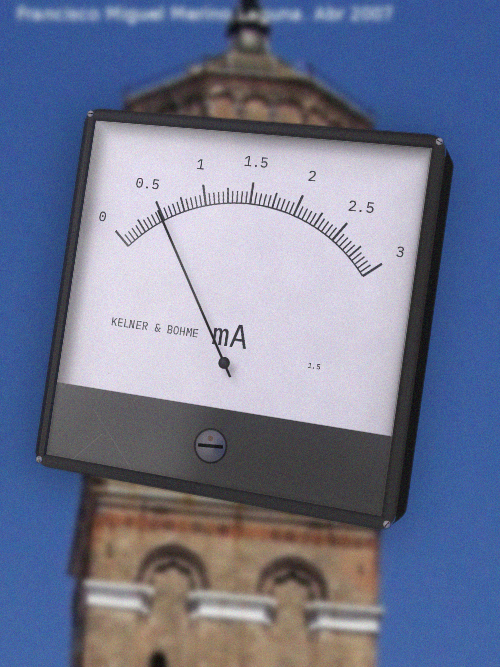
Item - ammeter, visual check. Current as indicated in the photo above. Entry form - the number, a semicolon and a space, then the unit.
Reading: 0.5; mA
